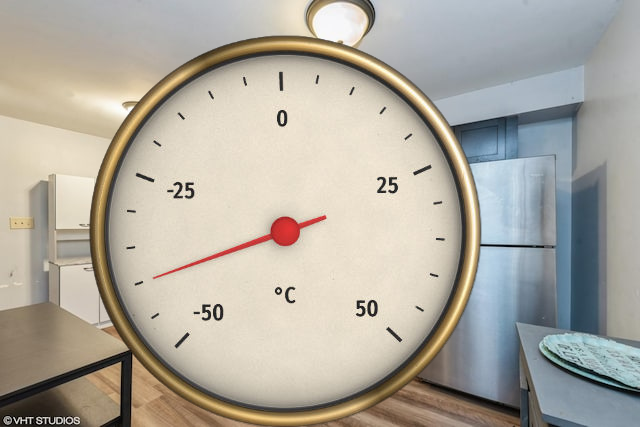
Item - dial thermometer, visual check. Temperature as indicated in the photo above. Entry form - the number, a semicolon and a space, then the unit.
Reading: -40; °C
